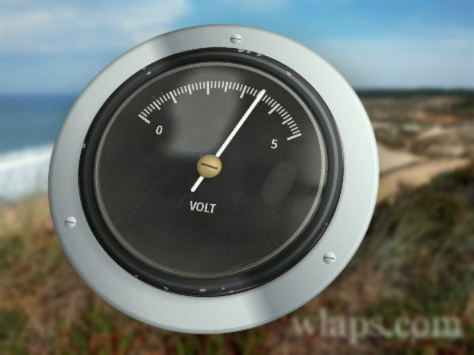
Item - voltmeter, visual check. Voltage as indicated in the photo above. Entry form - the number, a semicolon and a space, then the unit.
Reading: 3.5; V
